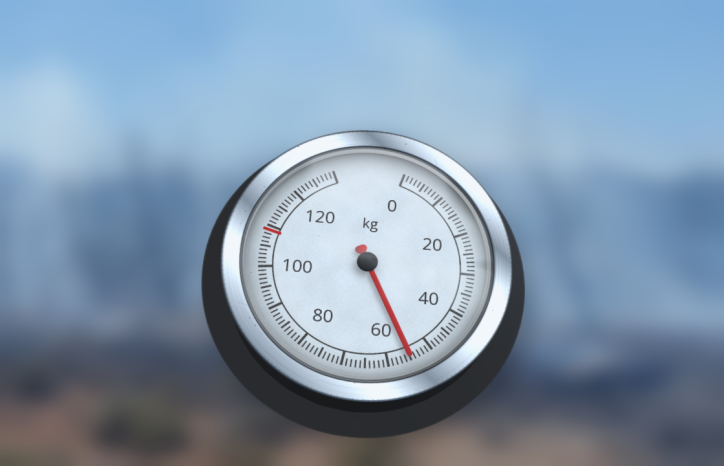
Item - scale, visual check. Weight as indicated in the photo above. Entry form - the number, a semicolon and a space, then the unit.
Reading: 55; kg
